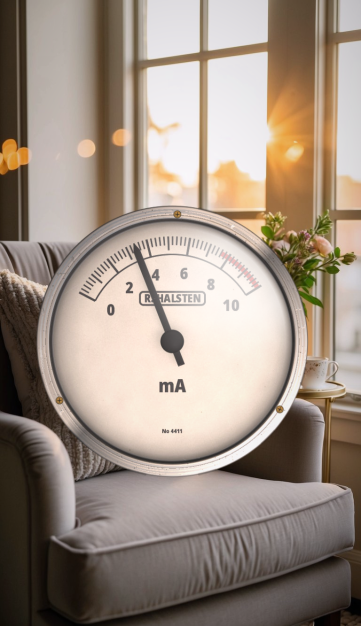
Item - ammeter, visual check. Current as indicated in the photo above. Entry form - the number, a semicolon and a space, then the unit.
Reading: 3.4; mA
